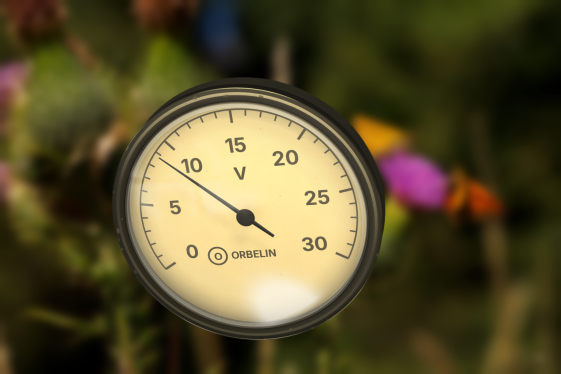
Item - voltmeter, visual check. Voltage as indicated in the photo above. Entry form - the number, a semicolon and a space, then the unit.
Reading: 9; V
